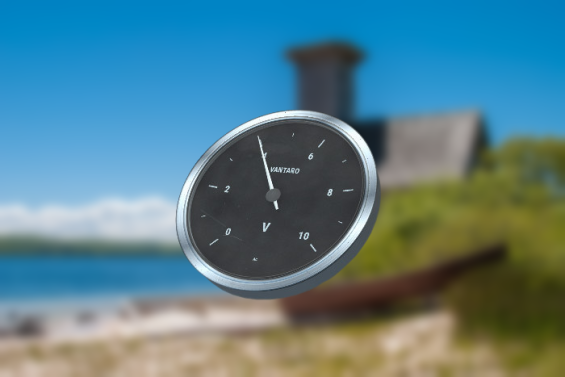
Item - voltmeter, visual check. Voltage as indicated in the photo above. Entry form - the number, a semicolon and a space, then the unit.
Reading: 4; V
